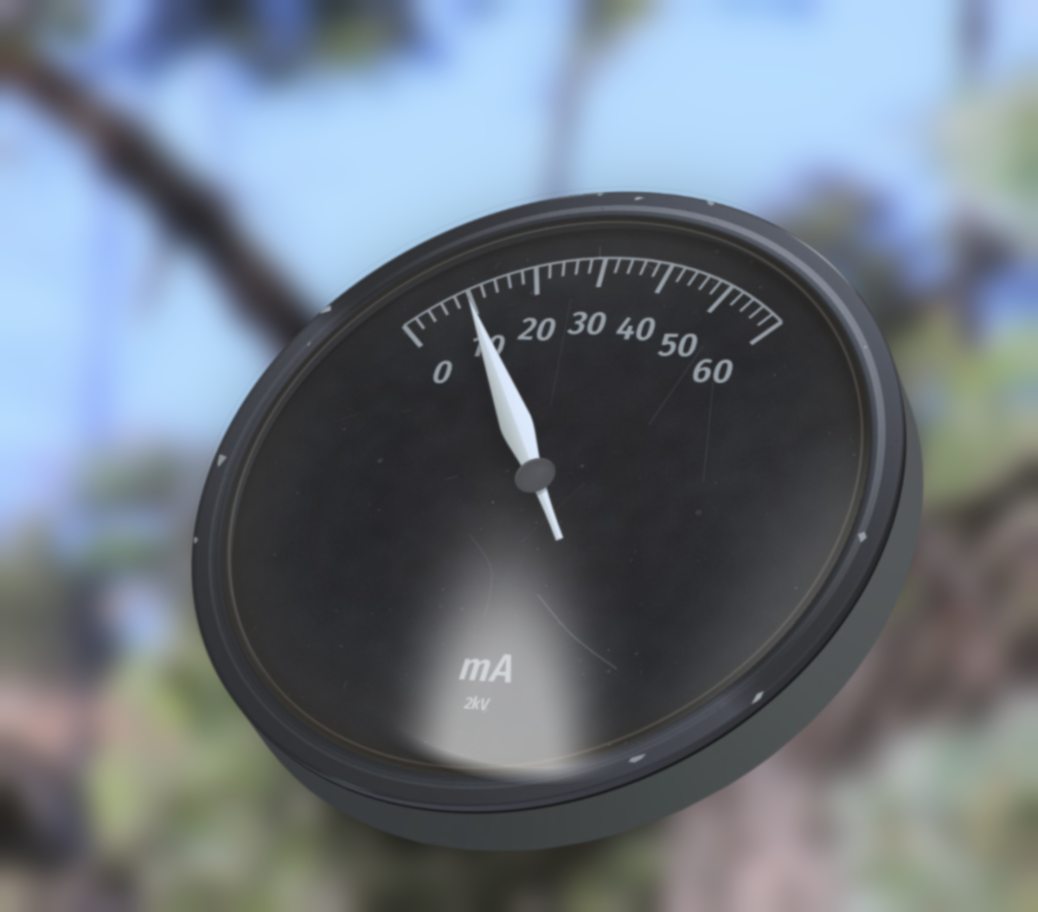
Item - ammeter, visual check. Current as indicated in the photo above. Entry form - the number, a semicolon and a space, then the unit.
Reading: 10; mA
